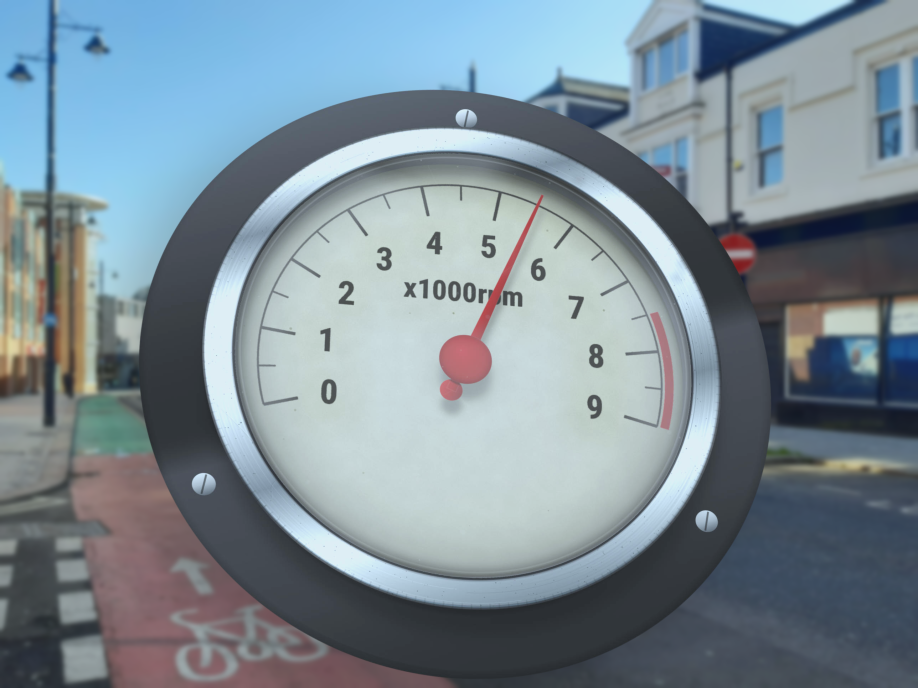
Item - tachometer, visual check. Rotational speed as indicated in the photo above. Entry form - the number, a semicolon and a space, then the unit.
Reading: 5500; rpm
